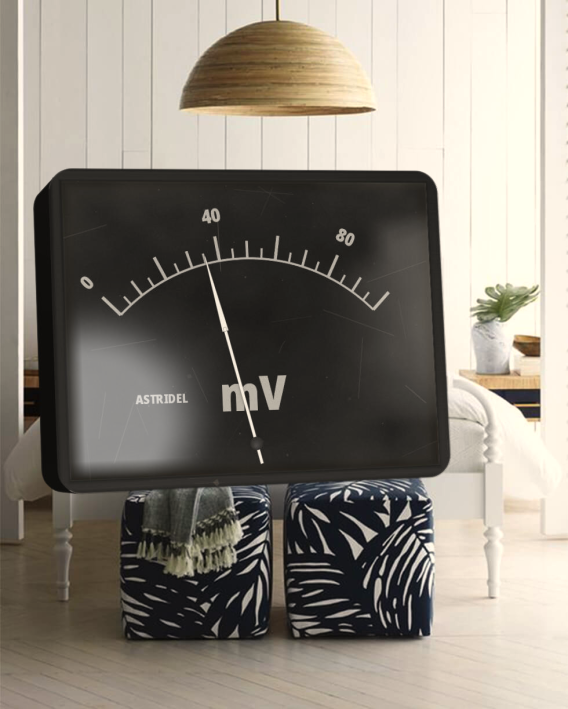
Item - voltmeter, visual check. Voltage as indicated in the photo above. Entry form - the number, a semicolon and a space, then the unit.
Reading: 35; mV
